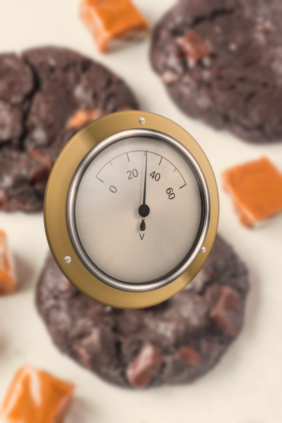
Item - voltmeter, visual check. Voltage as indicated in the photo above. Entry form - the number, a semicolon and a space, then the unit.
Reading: 30; V
